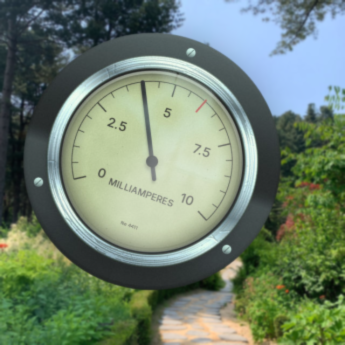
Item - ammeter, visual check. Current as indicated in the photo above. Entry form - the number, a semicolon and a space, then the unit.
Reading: 4; mA
